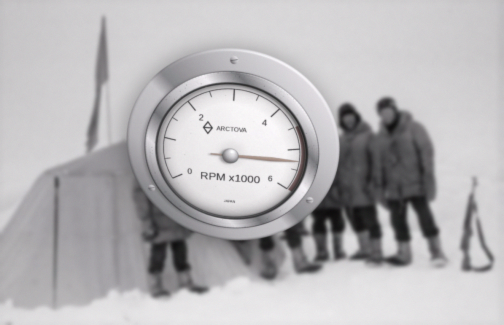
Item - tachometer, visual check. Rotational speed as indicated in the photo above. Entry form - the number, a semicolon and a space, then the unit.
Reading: 5250; rpm
